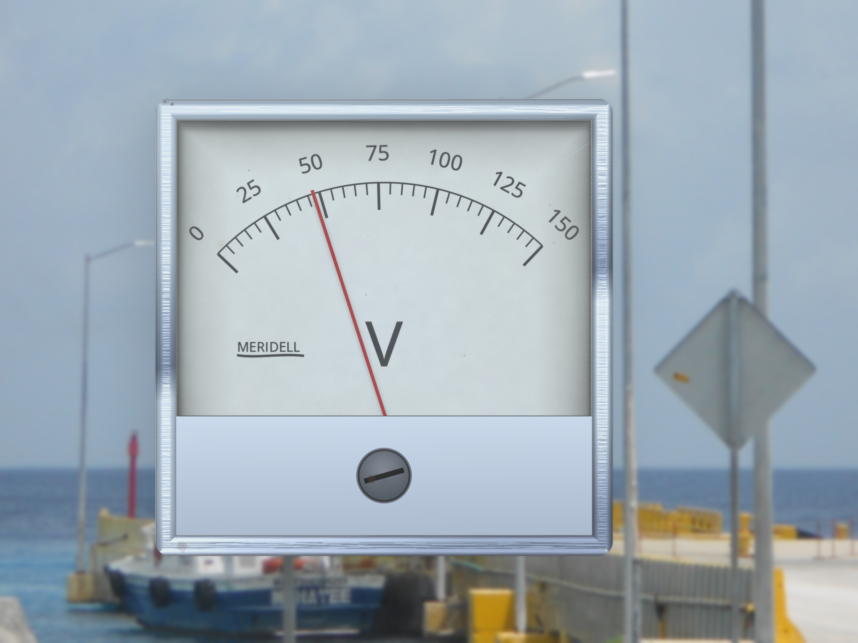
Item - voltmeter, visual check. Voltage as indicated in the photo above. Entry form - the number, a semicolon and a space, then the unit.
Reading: 47.5; V
